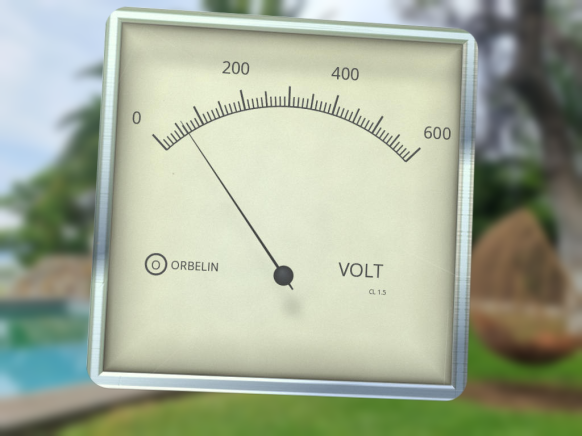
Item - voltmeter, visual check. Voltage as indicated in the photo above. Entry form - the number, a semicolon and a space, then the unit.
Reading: 60; V
